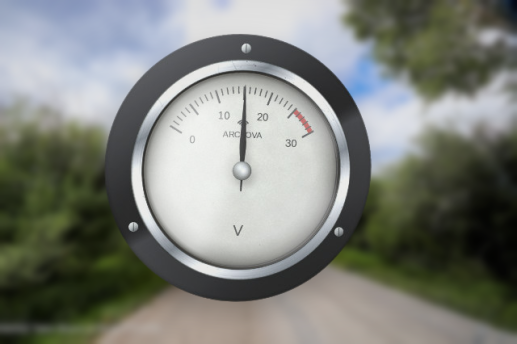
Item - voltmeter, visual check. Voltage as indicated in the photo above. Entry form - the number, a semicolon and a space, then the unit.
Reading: 15; V
